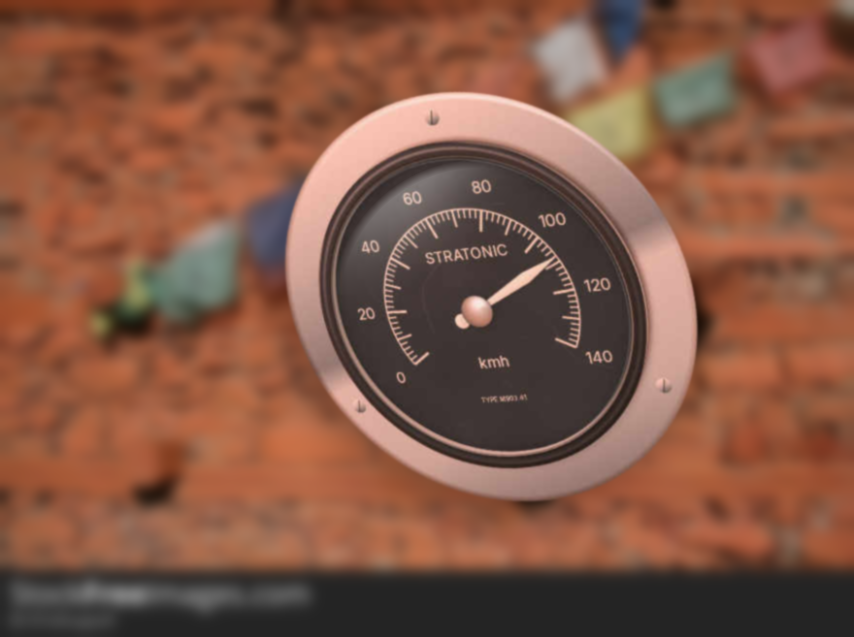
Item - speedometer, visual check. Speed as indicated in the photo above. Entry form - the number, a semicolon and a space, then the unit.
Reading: 108; km/h
